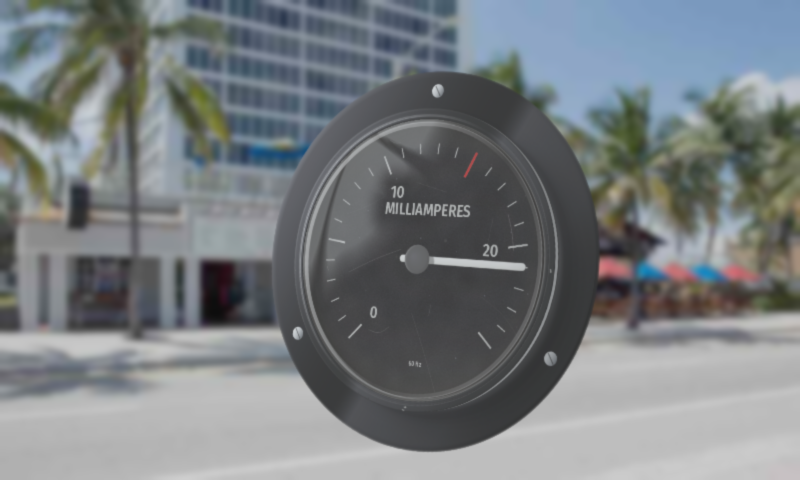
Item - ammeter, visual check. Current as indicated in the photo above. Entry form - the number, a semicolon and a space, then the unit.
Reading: 21; mA
